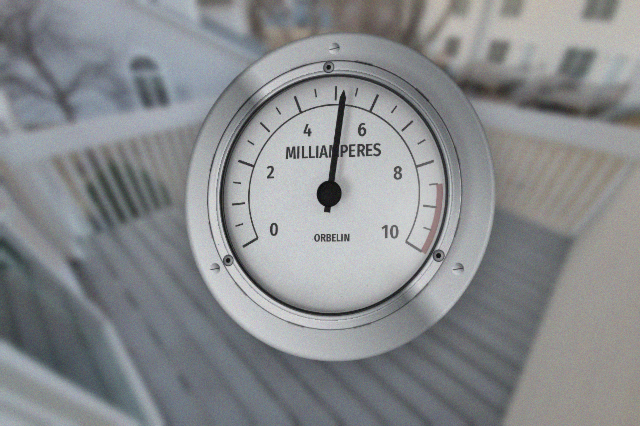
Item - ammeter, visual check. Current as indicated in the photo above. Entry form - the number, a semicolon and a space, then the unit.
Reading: 5.25; mA
